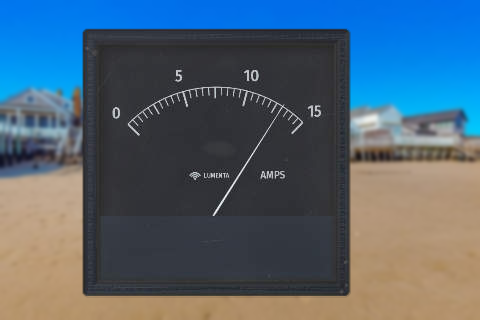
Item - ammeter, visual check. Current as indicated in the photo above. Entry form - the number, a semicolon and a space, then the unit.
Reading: 13; A
